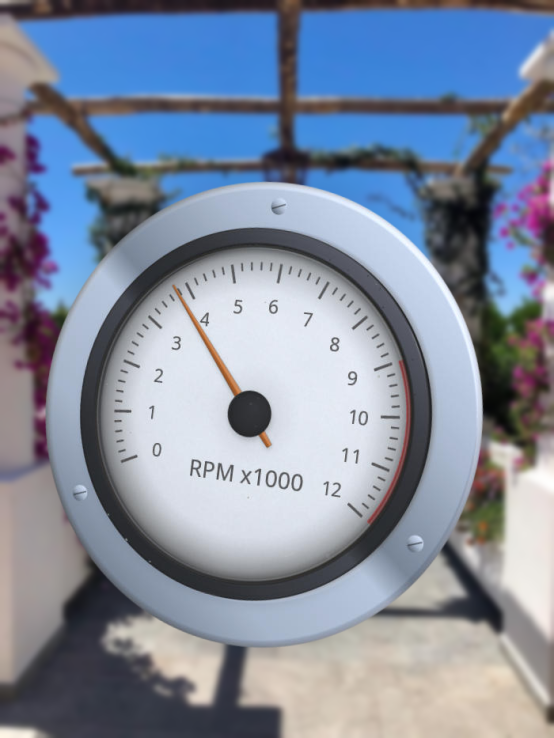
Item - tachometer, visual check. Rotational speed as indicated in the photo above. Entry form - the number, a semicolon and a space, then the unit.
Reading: 3800; rpm
